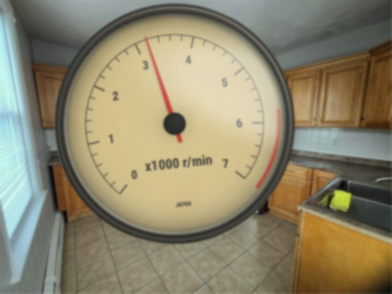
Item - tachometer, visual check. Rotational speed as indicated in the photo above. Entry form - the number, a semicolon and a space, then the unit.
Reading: 3200; rpm
